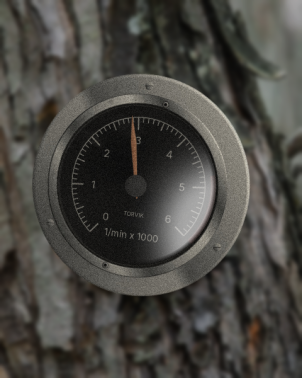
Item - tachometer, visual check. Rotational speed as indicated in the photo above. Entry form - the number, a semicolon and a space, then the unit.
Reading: 2900; rpm
